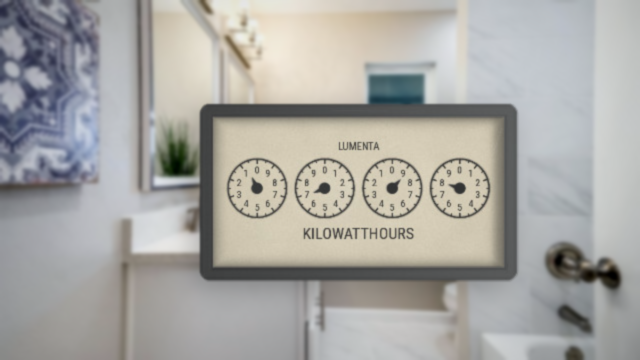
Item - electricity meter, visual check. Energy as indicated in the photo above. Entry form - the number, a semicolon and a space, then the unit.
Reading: 688; kWh
